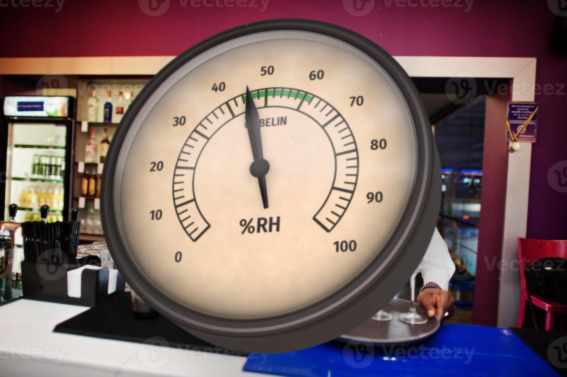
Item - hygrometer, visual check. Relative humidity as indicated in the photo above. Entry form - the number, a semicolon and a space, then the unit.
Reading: 46; %
